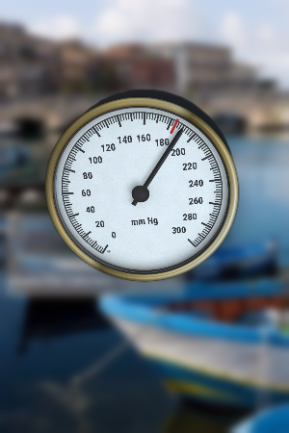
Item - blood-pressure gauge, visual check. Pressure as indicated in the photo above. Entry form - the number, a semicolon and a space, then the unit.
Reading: 190; mmHg
